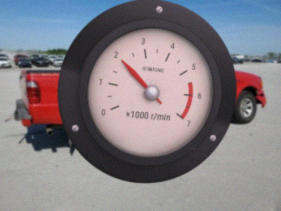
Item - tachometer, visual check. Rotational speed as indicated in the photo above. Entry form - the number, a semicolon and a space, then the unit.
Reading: 2000; rpm
